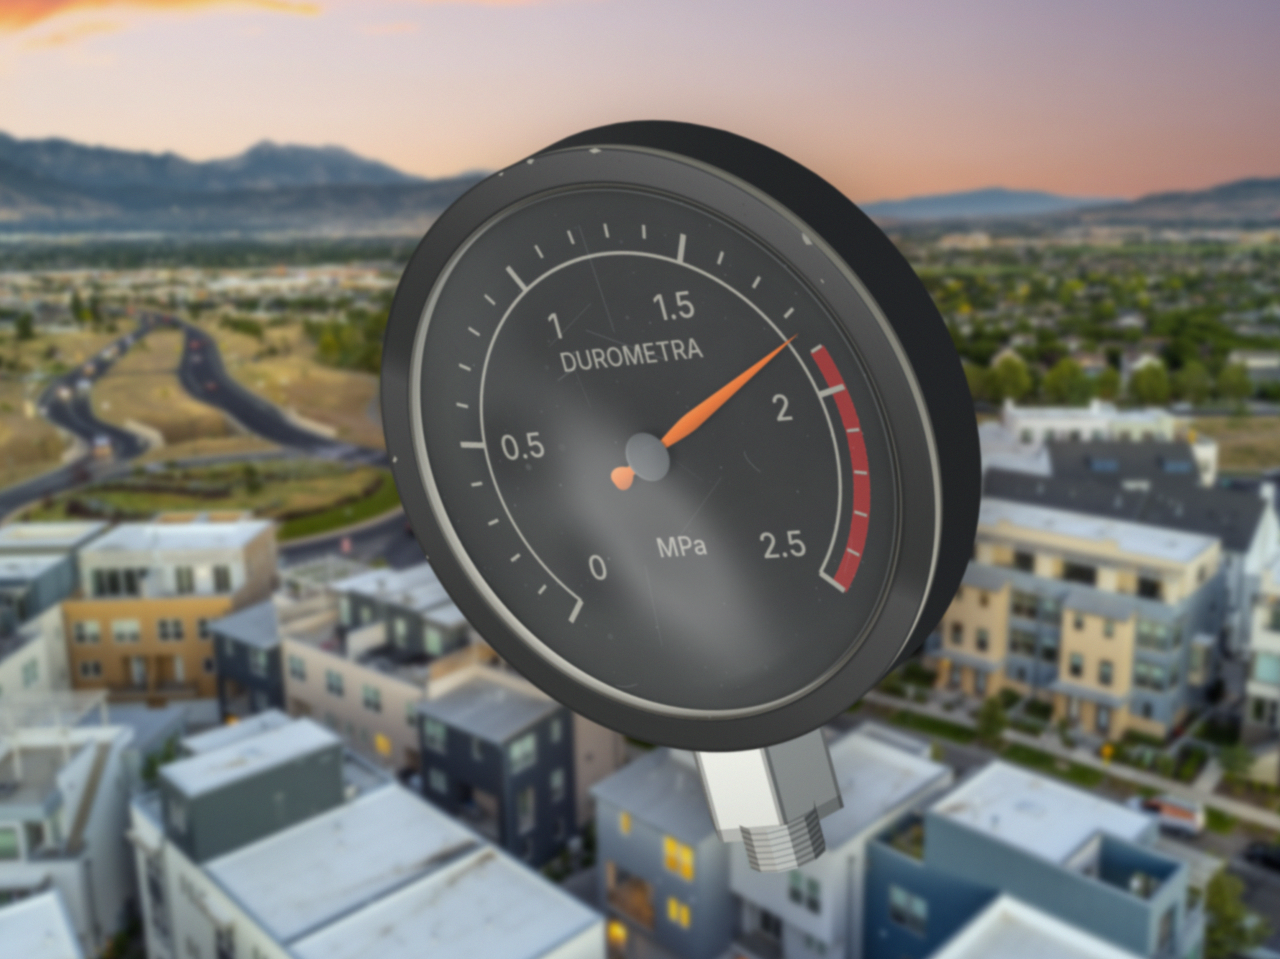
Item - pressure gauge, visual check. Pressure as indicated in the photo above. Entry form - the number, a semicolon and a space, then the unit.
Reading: 1.85; MPa
